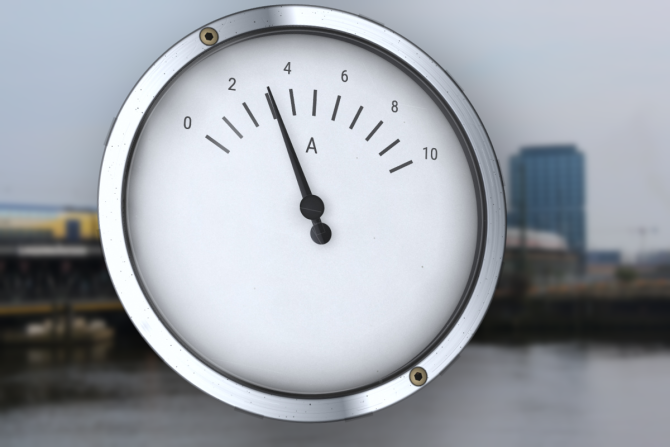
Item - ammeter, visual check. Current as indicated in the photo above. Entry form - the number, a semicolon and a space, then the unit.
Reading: 3; A
